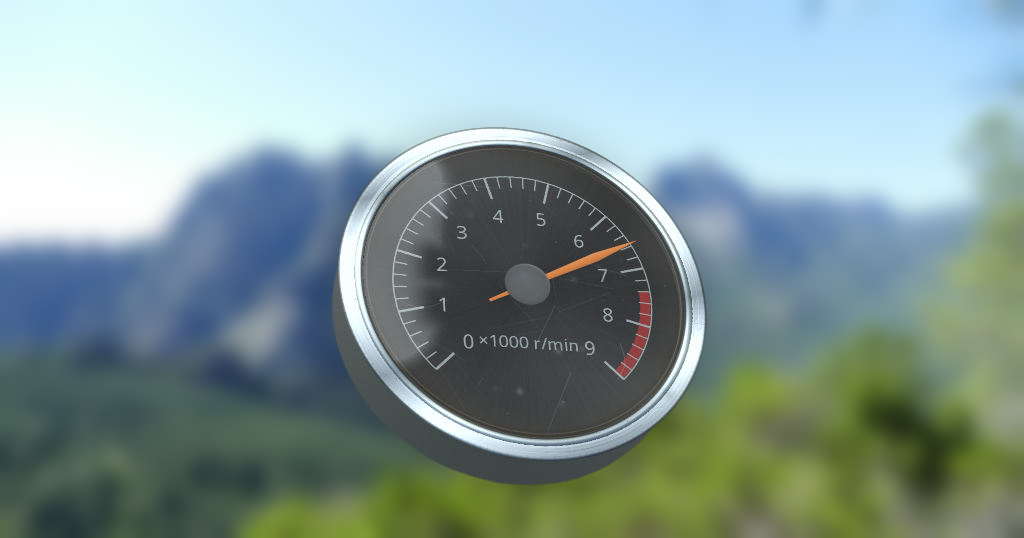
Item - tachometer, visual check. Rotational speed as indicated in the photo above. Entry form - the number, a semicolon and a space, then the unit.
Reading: 6600; rpm
